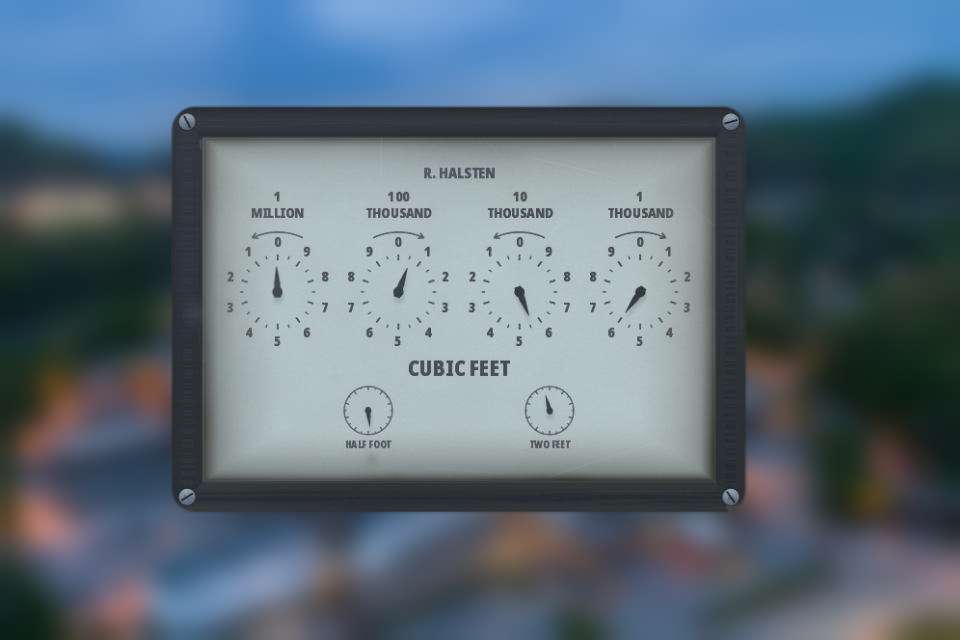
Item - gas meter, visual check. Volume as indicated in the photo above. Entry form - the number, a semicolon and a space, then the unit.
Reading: 5600; ft³
